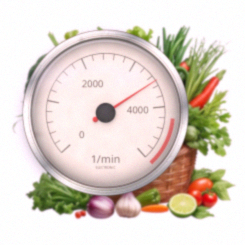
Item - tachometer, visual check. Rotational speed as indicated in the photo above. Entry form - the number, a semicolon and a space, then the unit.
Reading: 3500; rpm
